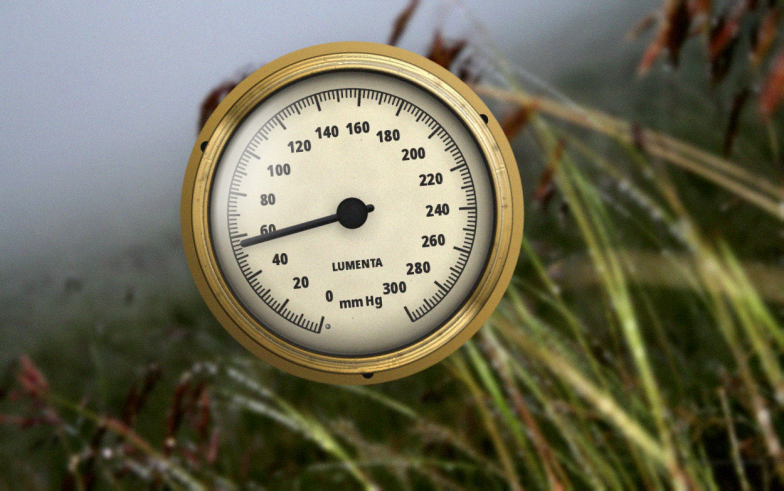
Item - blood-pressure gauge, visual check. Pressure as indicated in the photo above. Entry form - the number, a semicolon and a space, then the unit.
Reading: 56; mmHg
